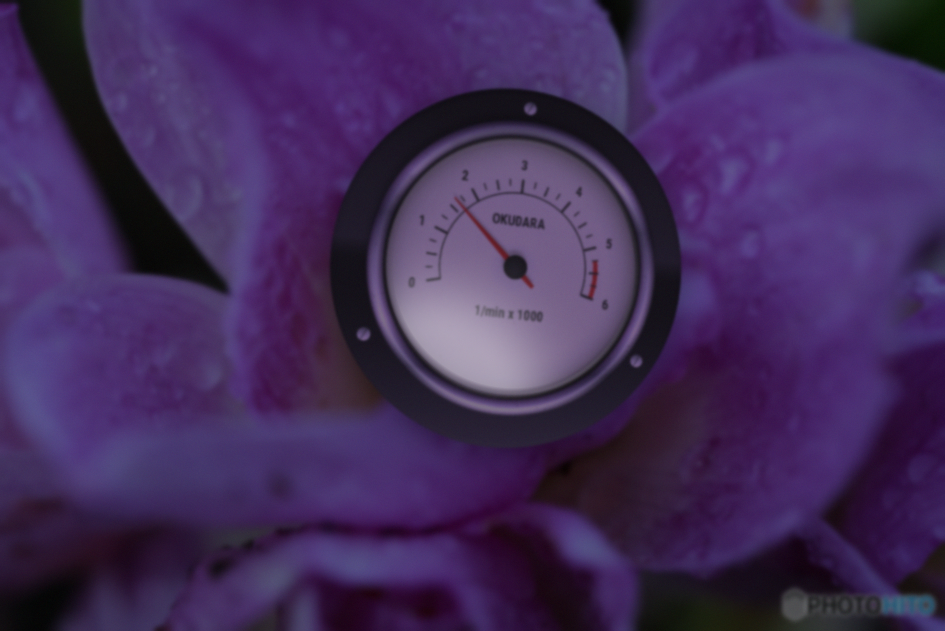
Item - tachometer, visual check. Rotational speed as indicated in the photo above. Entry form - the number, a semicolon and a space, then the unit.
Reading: 1625; rpm
